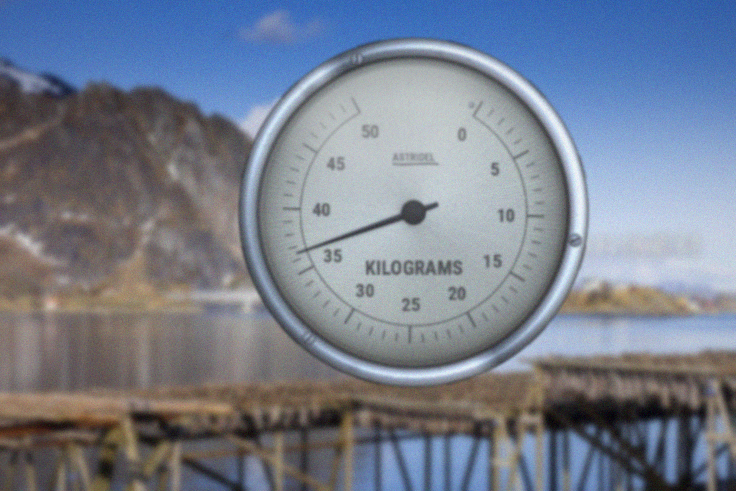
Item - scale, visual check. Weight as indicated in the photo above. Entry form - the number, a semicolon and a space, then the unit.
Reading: 36.5; kg
